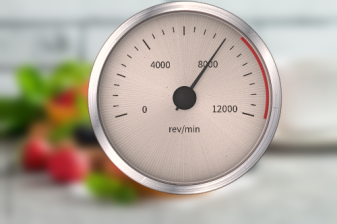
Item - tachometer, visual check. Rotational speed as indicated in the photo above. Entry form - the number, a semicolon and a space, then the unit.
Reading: 8000; rpm
